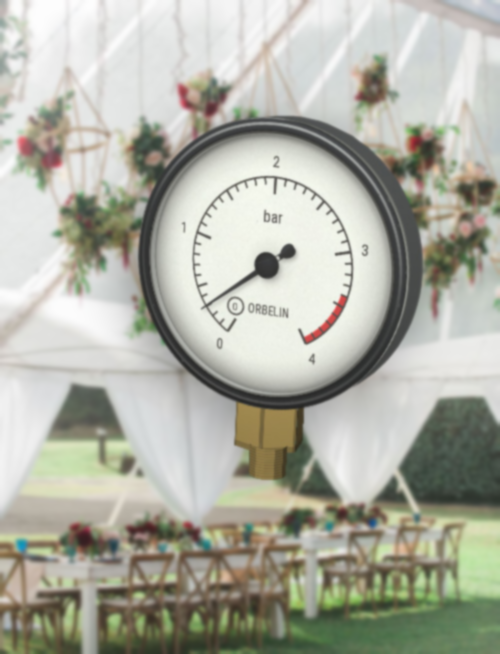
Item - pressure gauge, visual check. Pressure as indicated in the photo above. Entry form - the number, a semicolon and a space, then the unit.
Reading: 0.3; bar
